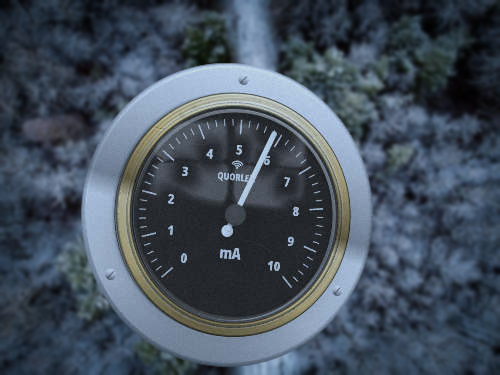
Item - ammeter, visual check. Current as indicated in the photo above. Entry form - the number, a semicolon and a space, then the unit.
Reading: 5.8; mA
